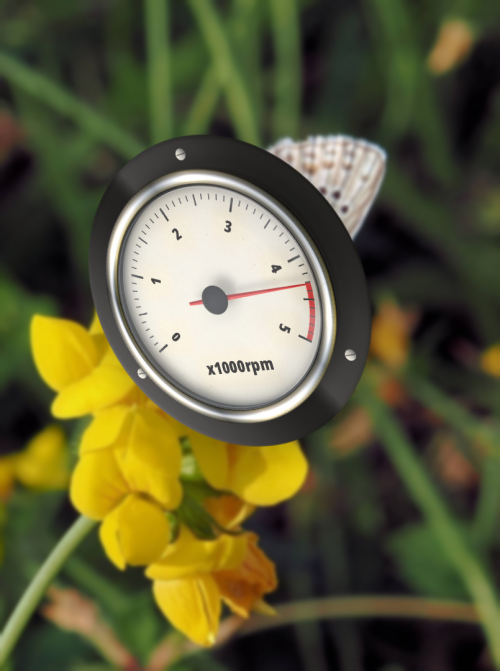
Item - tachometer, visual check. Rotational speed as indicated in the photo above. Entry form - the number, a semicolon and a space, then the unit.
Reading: 4300; rpm
